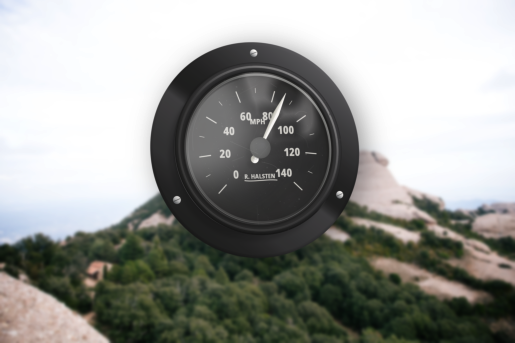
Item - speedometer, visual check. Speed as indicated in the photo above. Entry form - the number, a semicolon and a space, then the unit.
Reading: 85; mph
